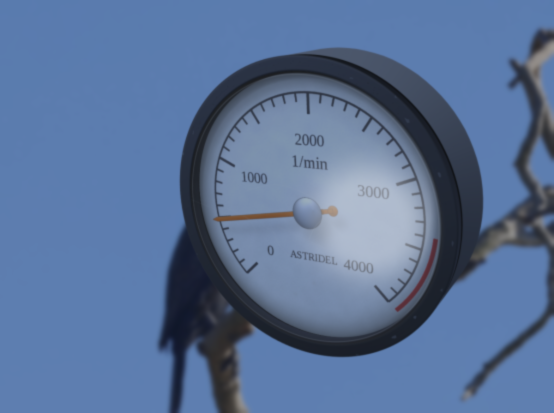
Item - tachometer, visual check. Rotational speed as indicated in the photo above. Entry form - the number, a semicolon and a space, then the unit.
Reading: 500; rpm
